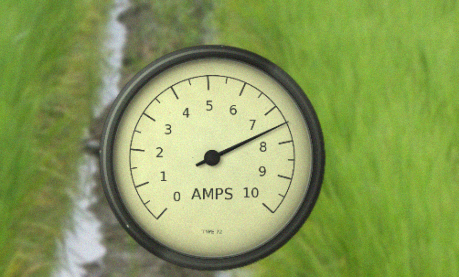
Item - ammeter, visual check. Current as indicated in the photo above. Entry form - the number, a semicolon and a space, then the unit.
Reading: 7.5; A
